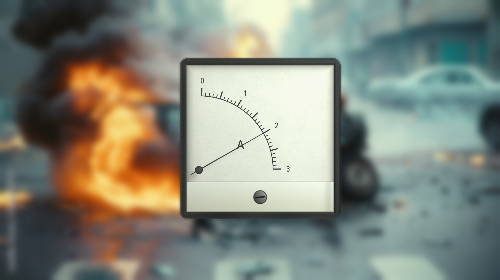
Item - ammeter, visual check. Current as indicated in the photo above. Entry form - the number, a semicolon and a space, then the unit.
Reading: 2; A
